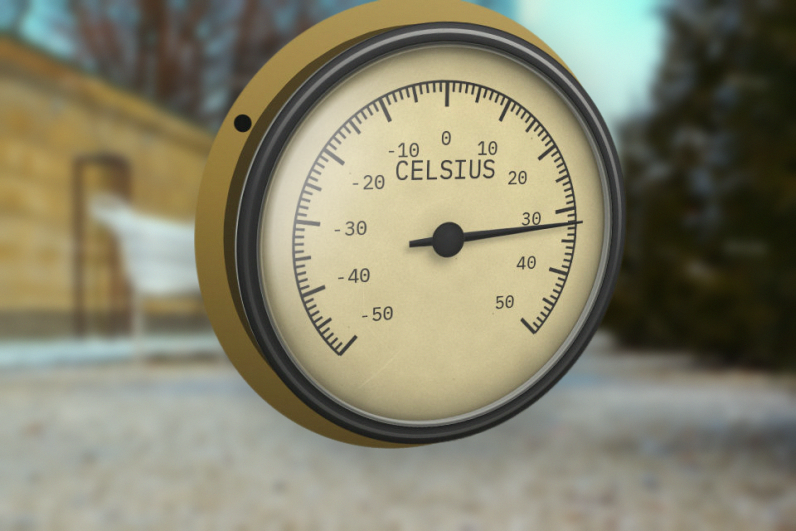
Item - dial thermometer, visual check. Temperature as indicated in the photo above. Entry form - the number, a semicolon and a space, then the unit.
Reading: 32; °C
